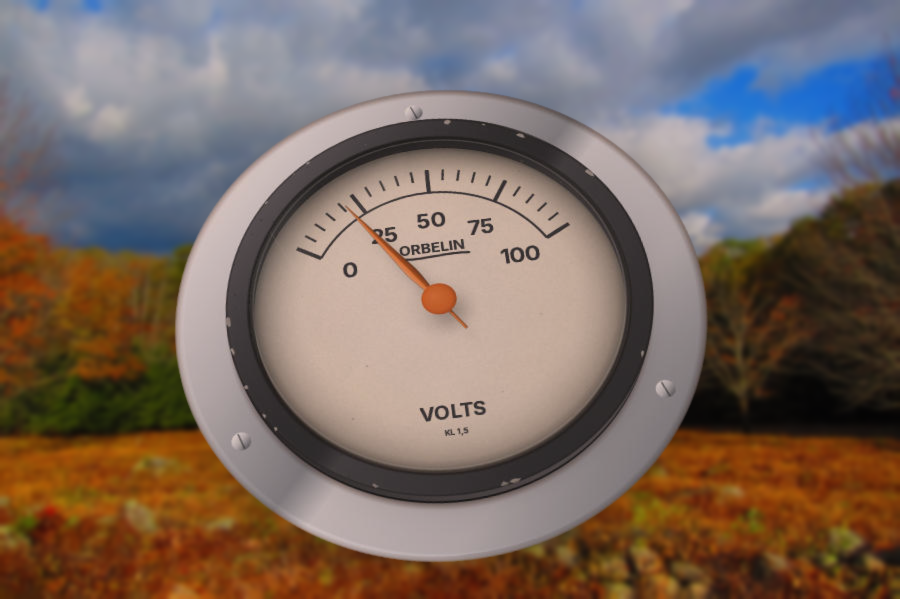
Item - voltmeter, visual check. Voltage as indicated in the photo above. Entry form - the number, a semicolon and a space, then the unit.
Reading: 20; V
